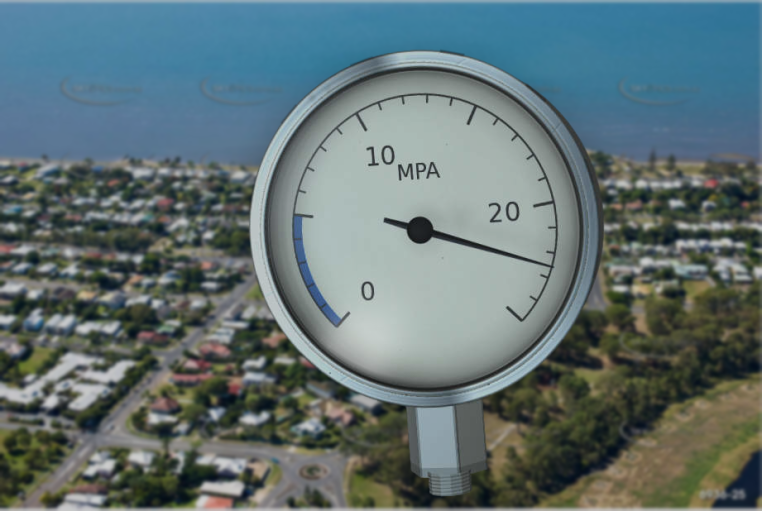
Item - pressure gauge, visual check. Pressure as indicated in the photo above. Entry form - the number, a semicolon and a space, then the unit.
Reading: 22.5; MPa
